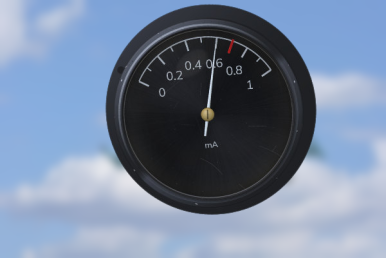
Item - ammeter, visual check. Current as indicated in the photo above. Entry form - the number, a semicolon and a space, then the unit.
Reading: 0.6; mA
